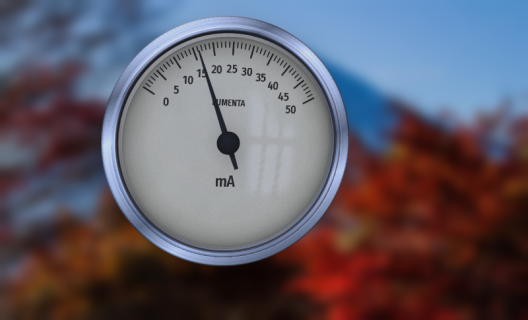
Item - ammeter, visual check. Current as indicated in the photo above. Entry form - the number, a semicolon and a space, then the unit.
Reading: 16; mA
